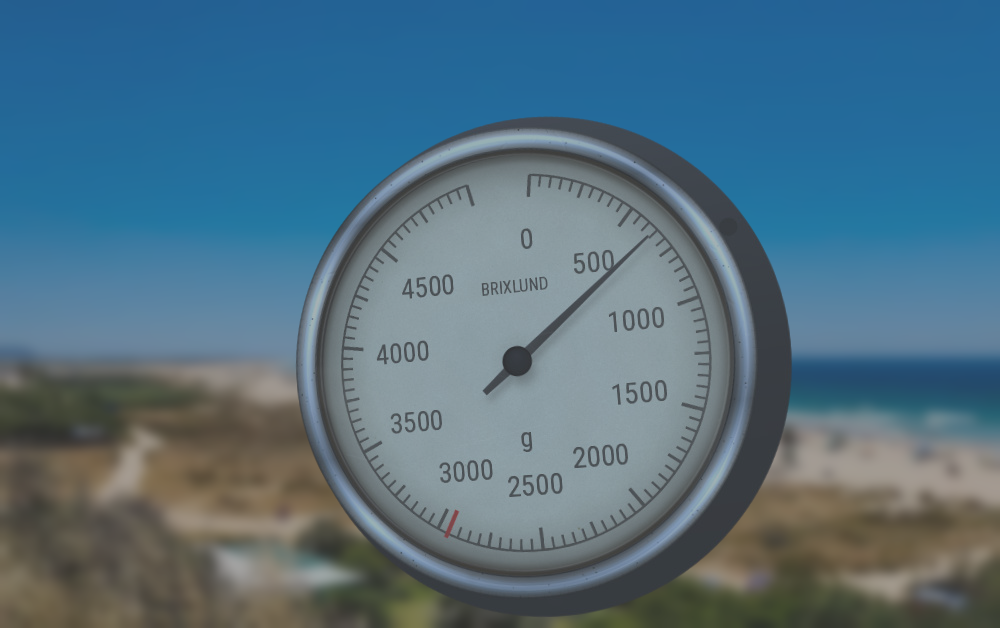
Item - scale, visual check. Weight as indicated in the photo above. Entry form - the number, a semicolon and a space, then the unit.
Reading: 650; g
